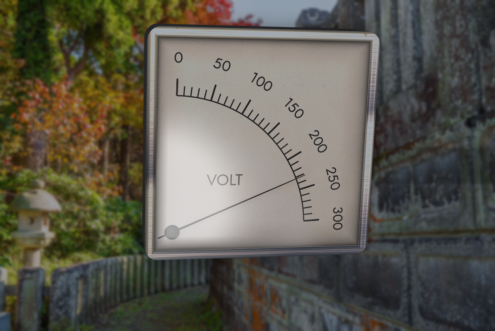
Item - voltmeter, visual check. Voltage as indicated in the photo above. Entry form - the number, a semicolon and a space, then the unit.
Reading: 230; V
